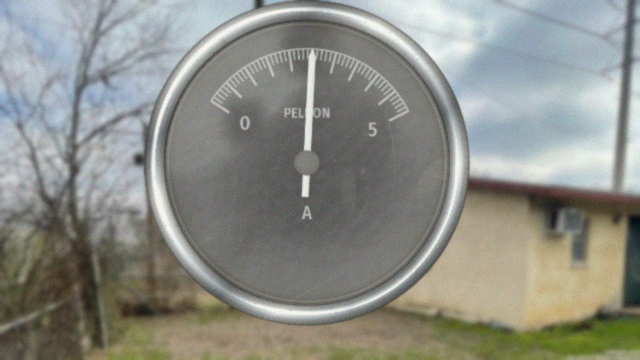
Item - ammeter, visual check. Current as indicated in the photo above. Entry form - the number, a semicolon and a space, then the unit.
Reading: 2.5; A
